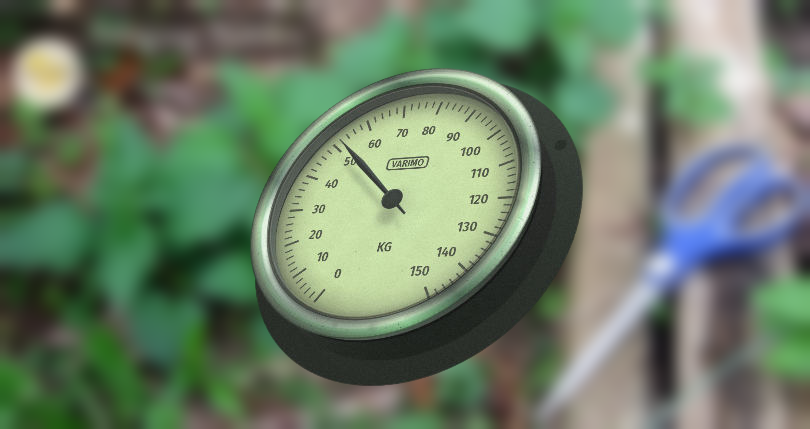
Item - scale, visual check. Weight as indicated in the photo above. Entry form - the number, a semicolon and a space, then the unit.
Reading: 52; kg
